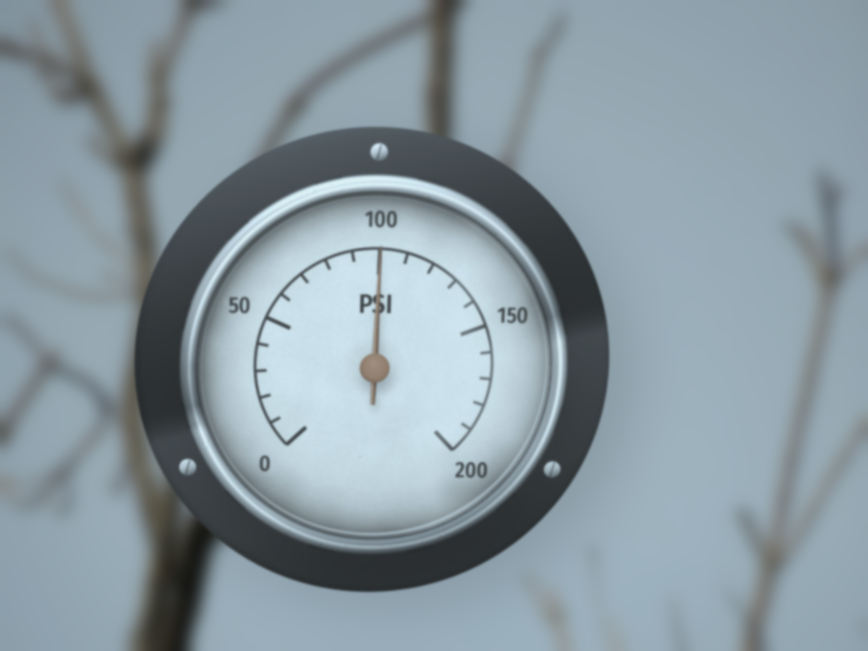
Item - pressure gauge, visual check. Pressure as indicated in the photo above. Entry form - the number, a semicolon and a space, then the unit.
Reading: 100; psi
